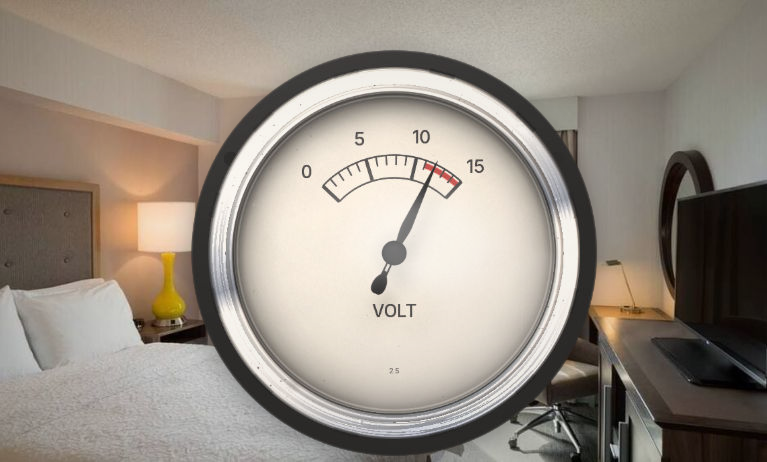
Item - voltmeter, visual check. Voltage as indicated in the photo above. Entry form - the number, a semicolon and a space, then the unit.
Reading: 12; V
